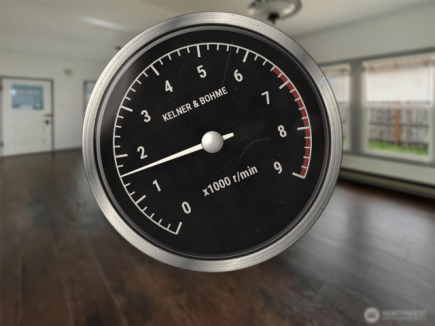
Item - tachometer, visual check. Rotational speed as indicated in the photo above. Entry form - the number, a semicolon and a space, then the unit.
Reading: 1600; rpm
